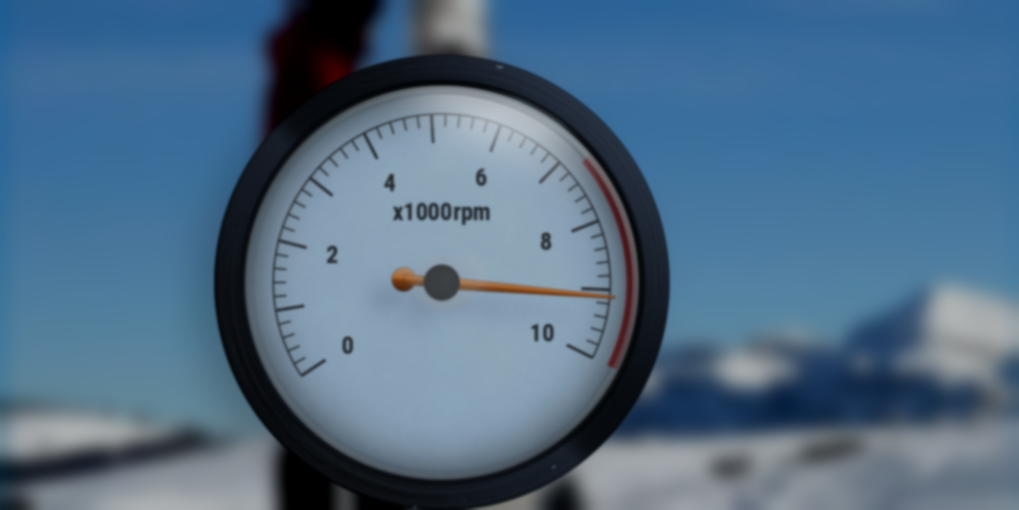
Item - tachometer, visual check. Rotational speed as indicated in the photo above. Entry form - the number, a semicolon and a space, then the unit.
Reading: 9100; rpm
